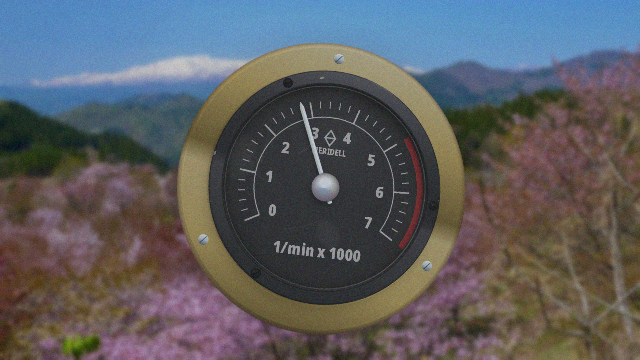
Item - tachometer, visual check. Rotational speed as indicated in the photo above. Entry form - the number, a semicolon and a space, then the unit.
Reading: 2800; rpm
